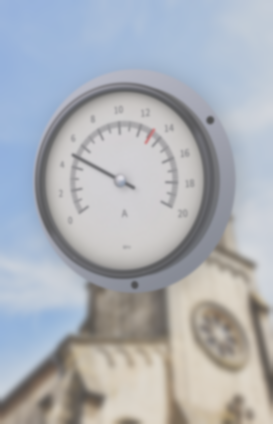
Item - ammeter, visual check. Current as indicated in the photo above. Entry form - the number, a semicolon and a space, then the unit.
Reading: 5; A
